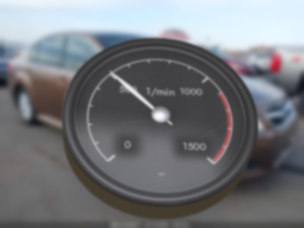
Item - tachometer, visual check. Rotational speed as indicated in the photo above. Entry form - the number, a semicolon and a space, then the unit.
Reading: 500; rpm
